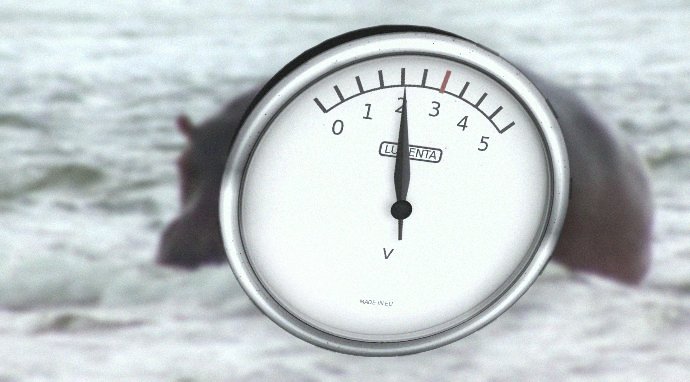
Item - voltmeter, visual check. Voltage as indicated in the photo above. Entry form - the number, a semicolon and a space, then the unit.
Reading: 2; V
